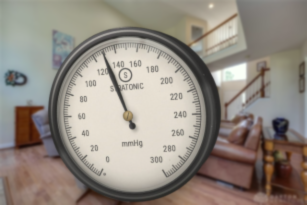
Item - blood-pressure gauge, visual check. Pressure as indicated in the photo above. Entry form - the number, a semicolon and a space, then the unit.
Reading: 130; mmHg
